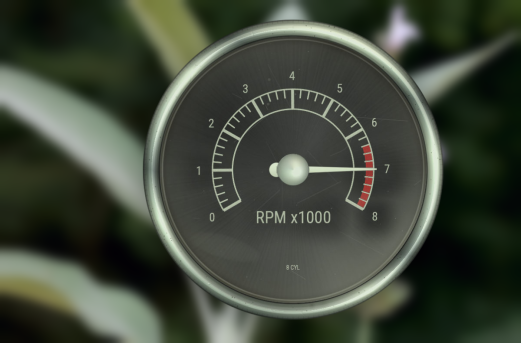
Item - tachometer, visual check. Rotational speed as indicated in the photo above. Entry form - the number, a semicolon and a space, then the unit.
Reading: 7000; rpm
